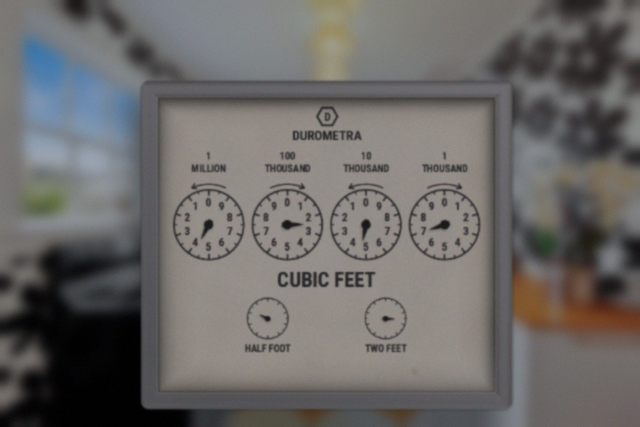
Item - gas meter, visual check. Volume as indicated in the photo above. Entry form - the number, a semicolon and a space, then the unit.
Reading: 424700; ft³
